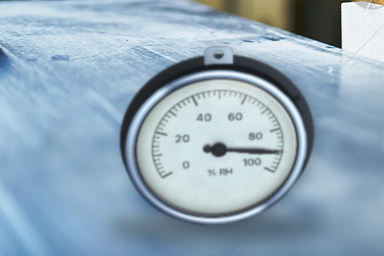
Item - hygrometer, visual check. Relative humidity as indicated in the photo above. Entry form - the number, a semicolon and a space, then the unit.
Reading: 90; %
